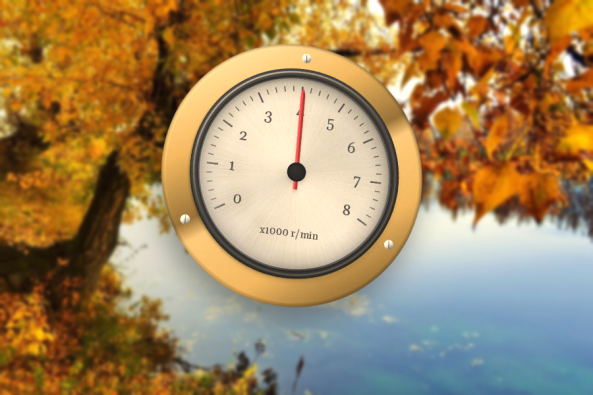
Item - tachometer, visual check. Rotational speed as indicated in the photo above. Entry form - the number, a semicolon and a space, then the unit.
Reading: 4000; rpm
